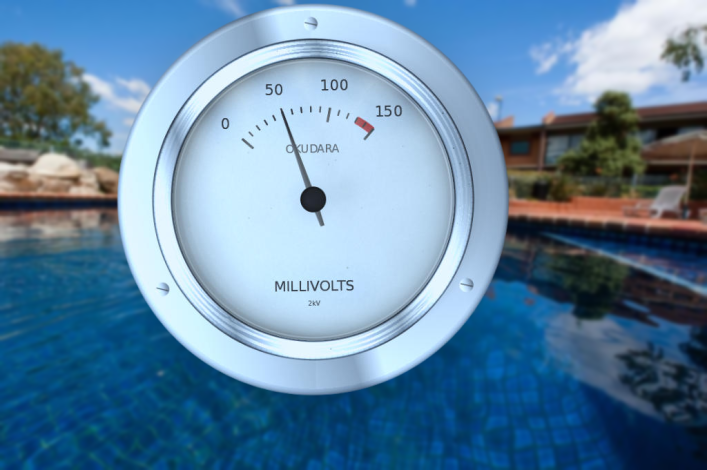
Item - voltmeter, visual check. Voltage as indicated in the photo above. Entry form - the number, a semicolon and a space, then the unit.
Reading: 50; mV
